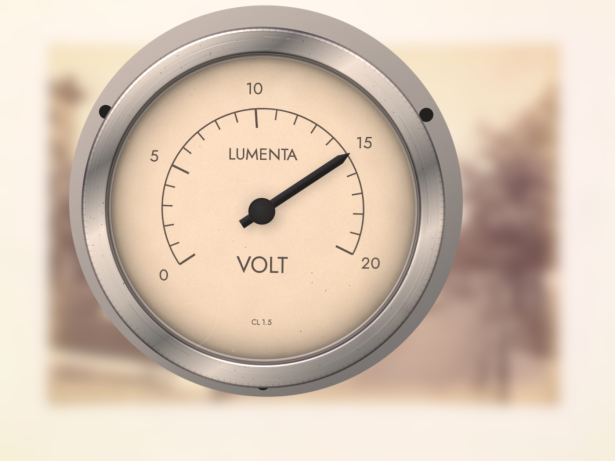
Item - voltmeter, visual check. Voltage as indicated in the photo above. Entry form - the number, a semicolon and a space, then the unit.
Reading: 15; V
